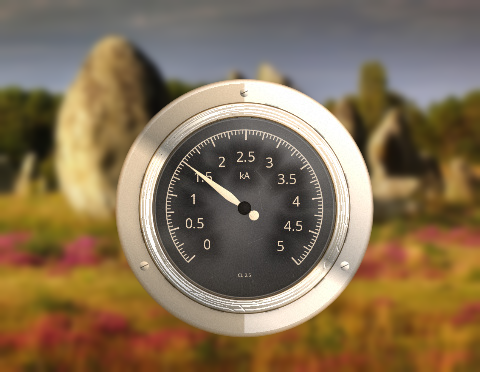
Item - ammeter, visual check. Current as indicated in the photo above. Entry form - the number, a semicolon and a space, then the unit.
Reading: 1.5; kA
